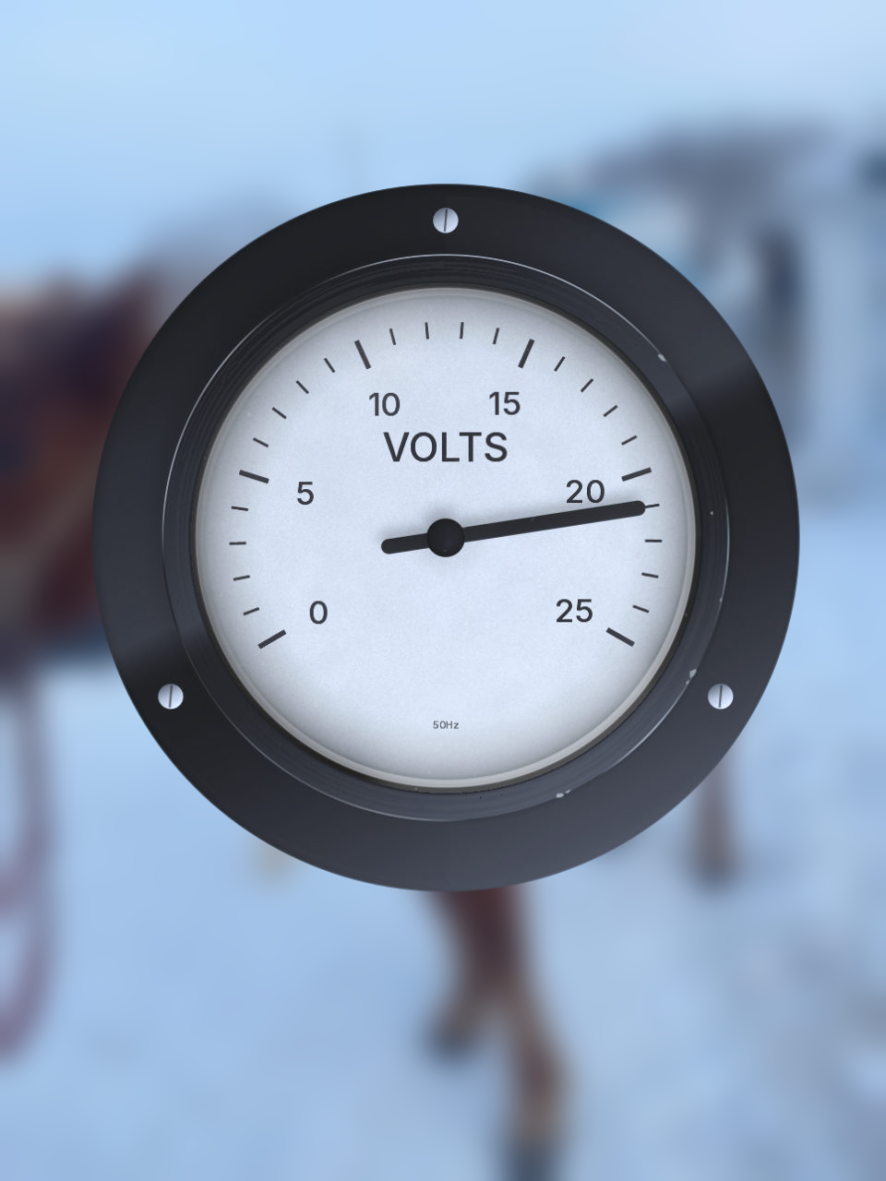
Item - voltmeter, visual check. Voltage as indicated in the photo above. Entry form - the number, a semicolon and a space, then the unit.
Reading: 21; V
